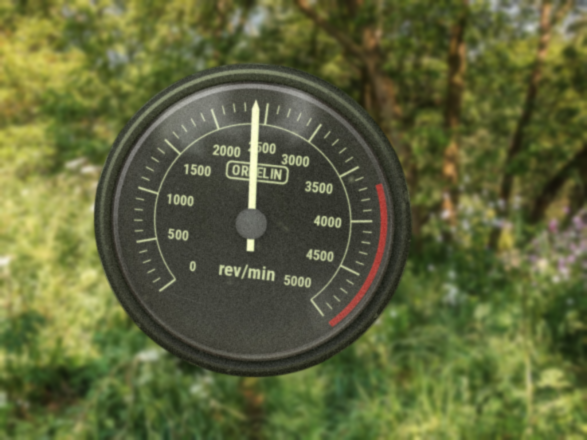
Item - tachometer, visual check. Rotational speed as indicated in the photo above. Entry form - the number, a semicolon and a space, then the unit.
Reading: 2400; rpm
